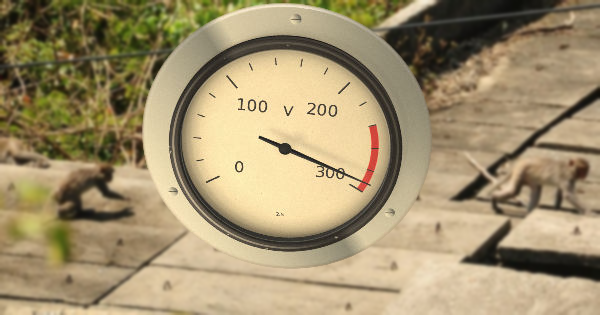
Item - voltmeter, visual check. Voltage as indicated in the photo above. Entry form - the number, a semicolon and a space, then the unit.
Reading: 290; V
